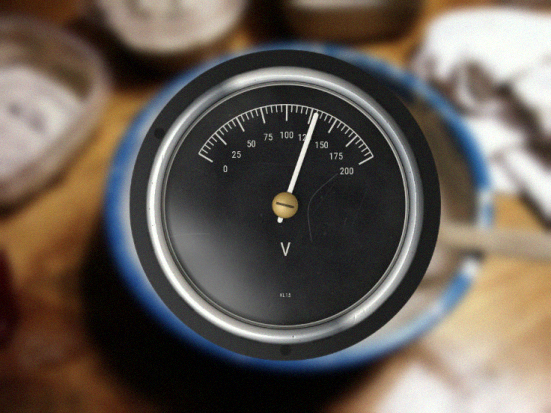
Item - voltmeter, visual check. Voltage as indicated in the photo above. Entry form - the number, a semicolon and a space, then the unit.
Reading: 130; V
